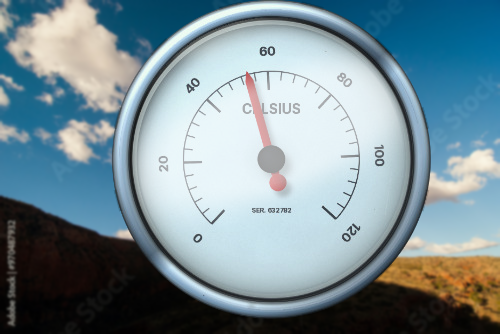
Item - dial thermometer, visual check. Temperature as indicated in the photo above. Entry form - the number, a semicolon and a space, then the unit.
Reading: 54; °C
